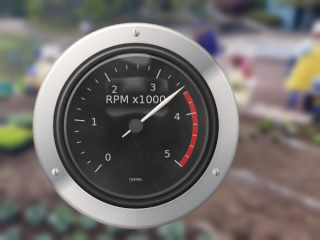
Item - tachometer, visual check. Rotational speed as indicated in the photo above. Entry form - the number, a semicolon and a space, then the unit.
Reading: 3500; rpm
